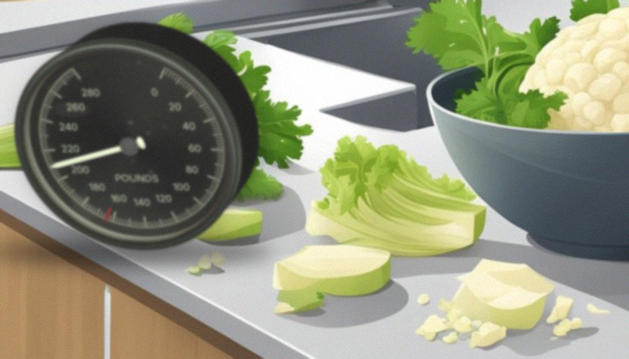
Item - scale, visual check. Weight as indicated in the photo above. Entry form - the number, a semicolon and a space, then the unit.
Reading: 210; lb
